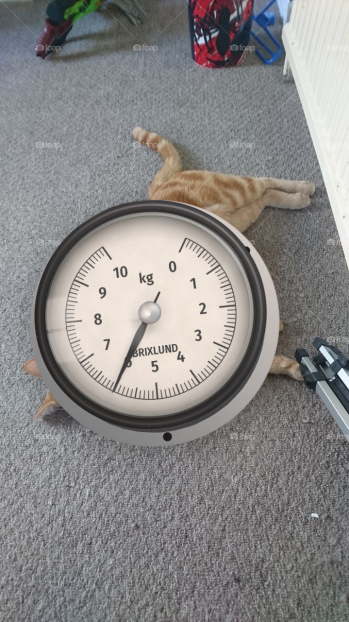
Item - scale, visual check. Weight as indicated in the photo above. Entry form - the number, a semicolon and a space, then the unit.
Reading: 6; kg
